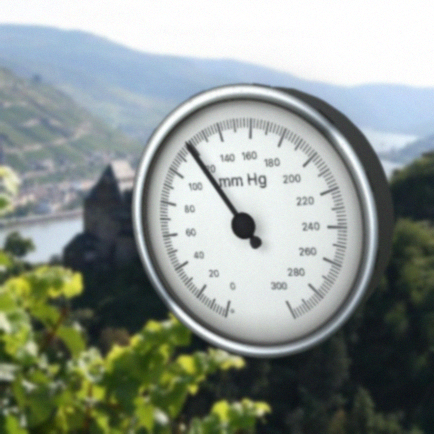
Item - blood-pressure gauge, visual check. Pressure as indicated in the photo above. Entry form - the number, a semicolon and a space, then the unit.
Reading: 120; mmHg
